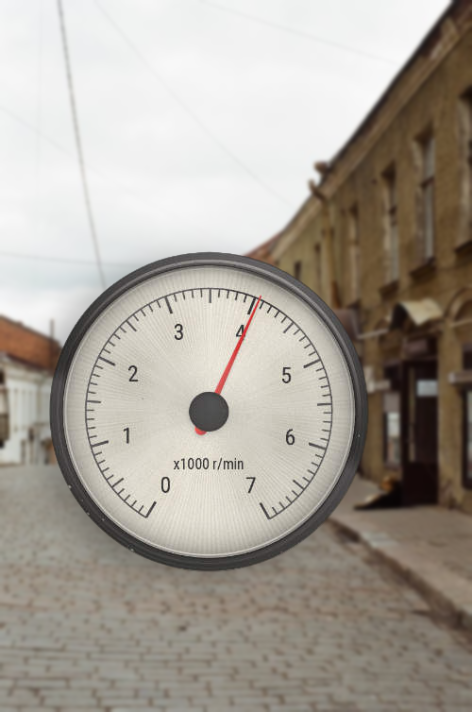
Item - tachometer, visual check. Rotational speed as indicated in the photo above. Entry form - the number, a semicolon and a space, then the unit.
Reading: 4050; rpm
